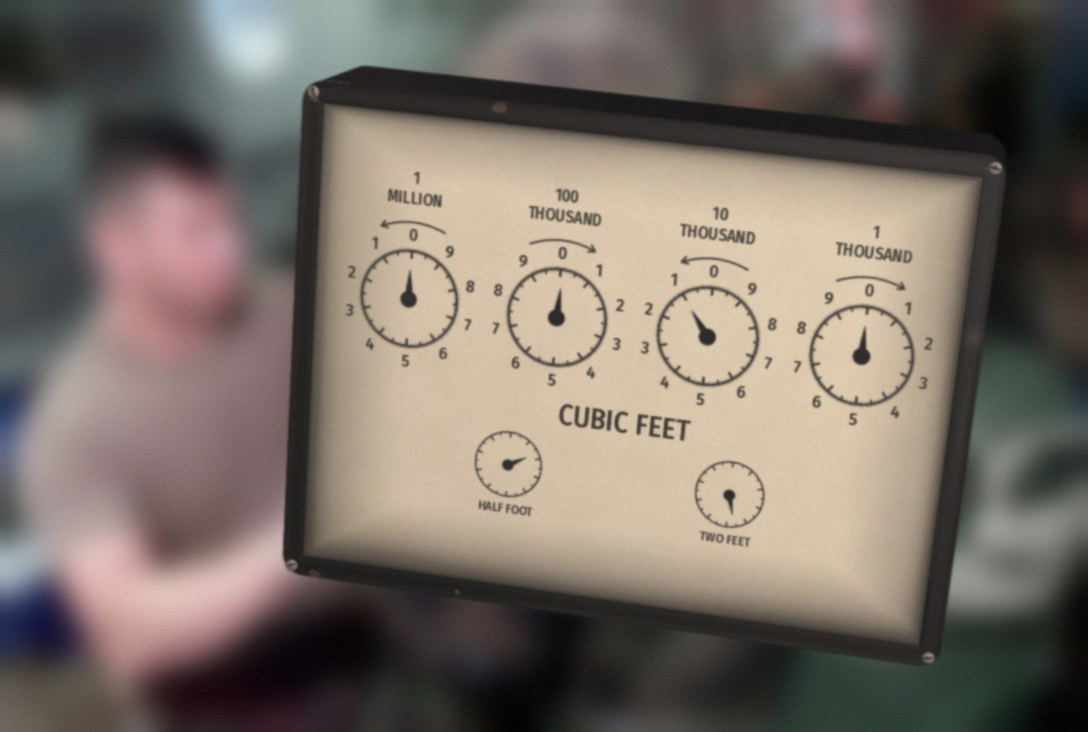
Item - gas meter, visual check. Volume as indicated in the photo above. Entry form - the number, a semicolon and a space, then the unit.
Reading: 1000; ft³
